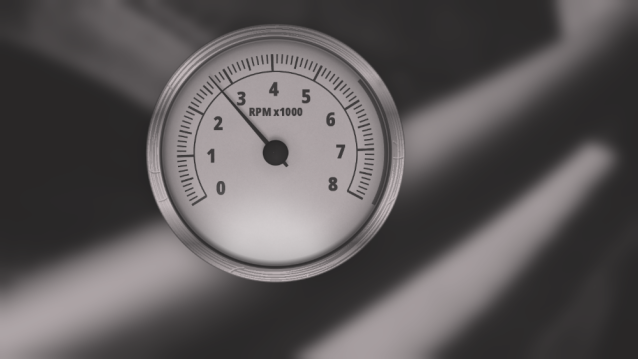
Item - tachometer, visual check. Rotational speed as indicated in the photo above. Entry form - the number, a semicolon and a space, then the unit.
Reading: 2700; rpm
